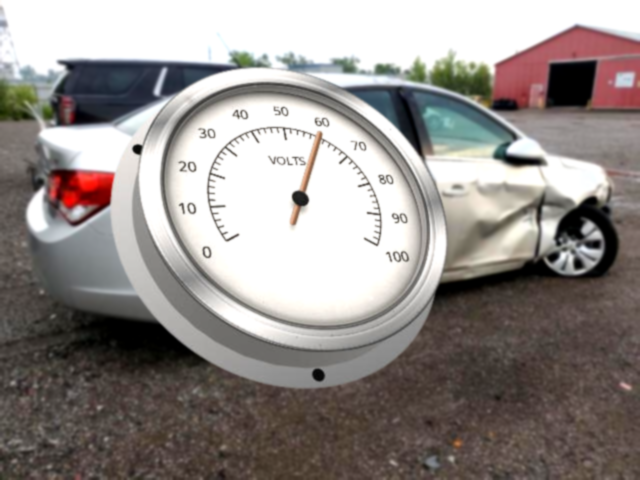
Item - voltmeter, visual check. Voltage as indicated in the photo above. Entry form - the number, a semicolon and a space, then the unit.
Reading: 60; V
